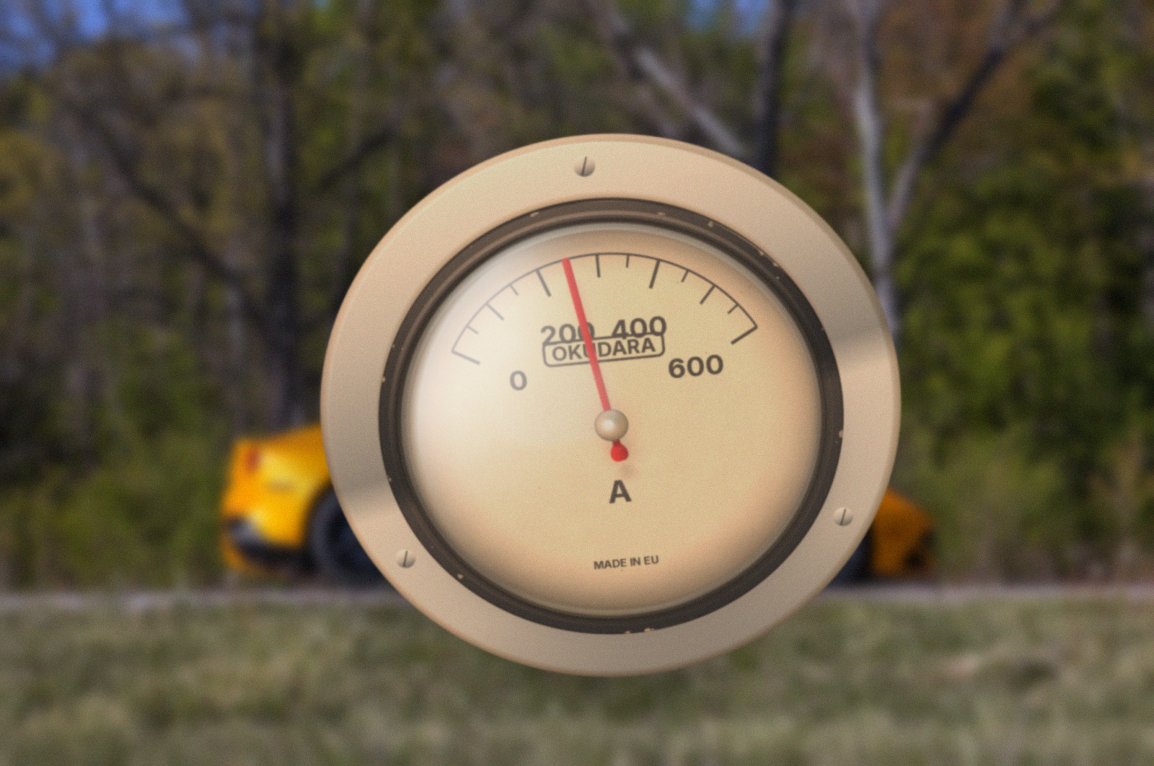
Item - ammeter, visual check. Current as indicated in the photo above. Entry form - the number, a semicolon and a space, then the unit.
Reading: 250; A
